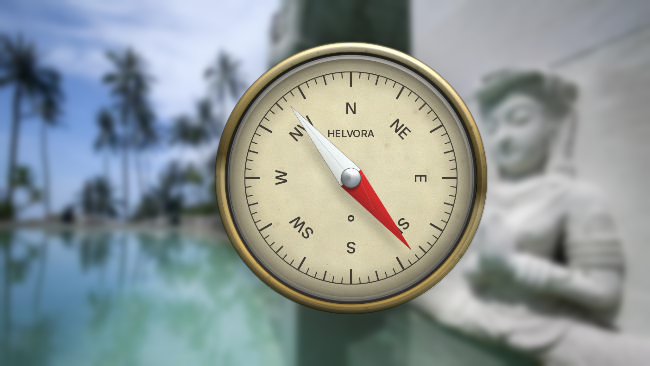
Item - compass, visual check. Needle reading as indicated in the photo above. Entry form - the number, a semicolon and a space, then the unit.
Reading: 140; °
